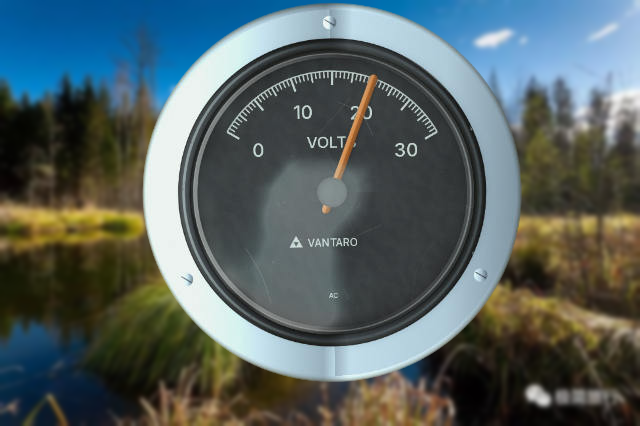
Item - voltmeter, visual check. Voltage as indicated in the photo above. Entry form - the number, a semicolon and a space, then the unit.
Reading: 20; V
